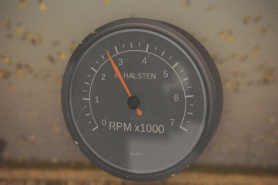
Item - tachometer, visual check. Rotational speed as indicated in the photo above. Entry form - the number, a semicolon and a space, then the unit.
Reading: 2750; rpm
